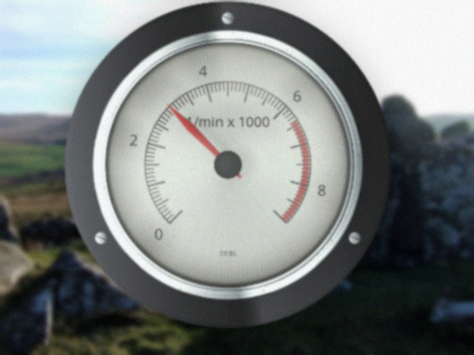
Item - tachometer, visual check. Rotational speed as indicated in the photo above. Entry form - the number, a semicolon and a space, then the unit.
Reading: 3000; rpm
